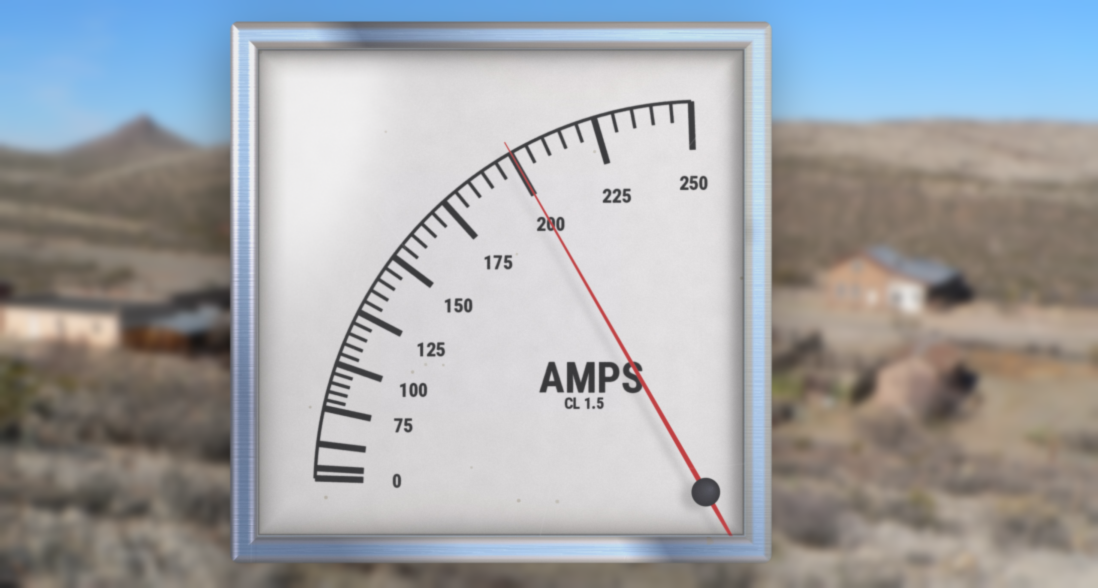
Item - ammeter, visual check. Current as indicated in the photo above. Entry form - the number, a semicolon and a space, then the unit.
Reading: 200; A
